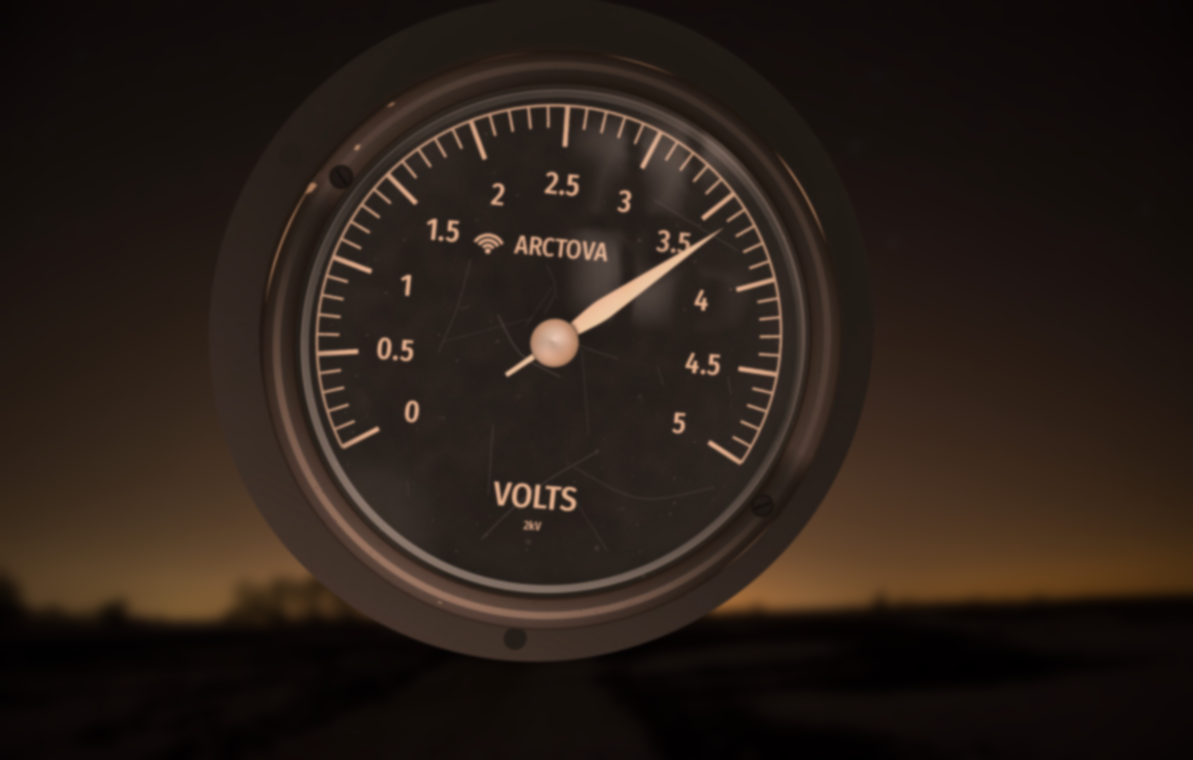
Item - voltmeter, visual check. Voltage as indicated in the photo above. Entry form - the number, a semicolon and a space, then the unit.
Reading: 3.6; V
